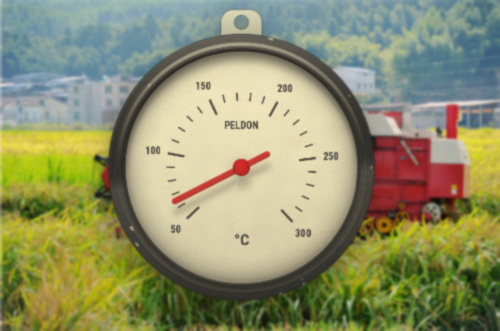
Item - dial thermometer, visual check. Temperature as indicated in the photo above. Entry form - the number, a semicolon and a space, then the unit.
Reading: 65; °C
